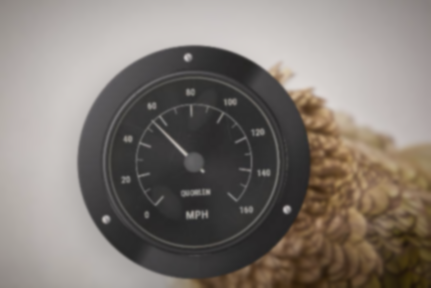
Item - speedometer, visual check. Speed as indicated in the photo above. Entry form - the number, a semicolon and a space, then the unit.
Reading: 55; mph
